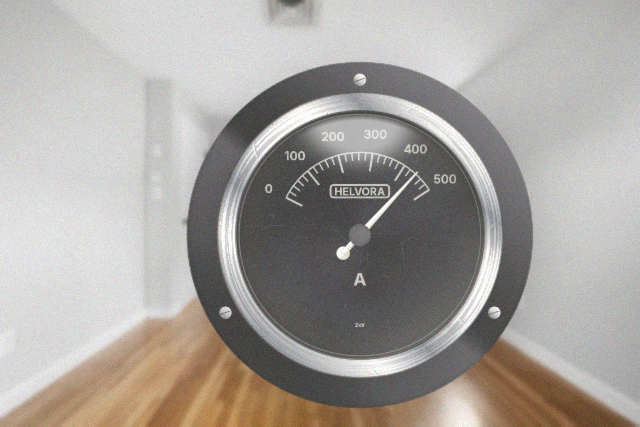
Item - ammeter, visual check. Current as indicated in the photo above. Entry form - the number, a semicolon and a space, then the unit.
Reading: 440; A
